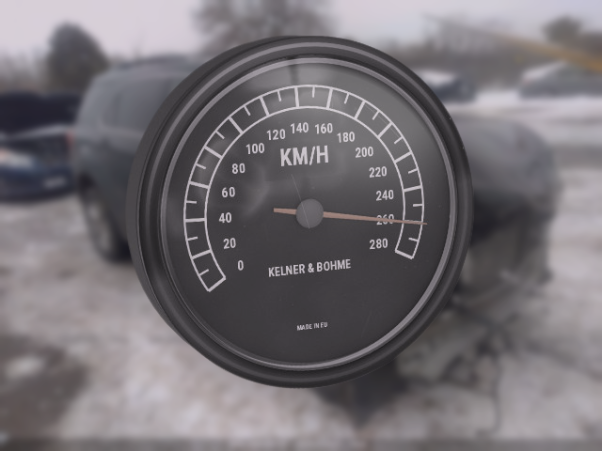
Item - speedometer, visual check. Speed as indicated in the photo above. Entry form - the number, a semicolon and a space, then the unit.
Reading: 260; km/h
